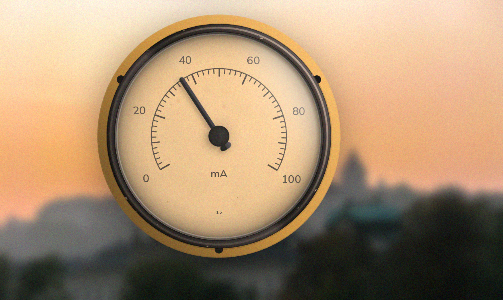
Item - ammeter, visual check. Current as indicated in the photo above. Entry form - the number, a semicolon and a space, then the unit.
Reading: 36; mA
